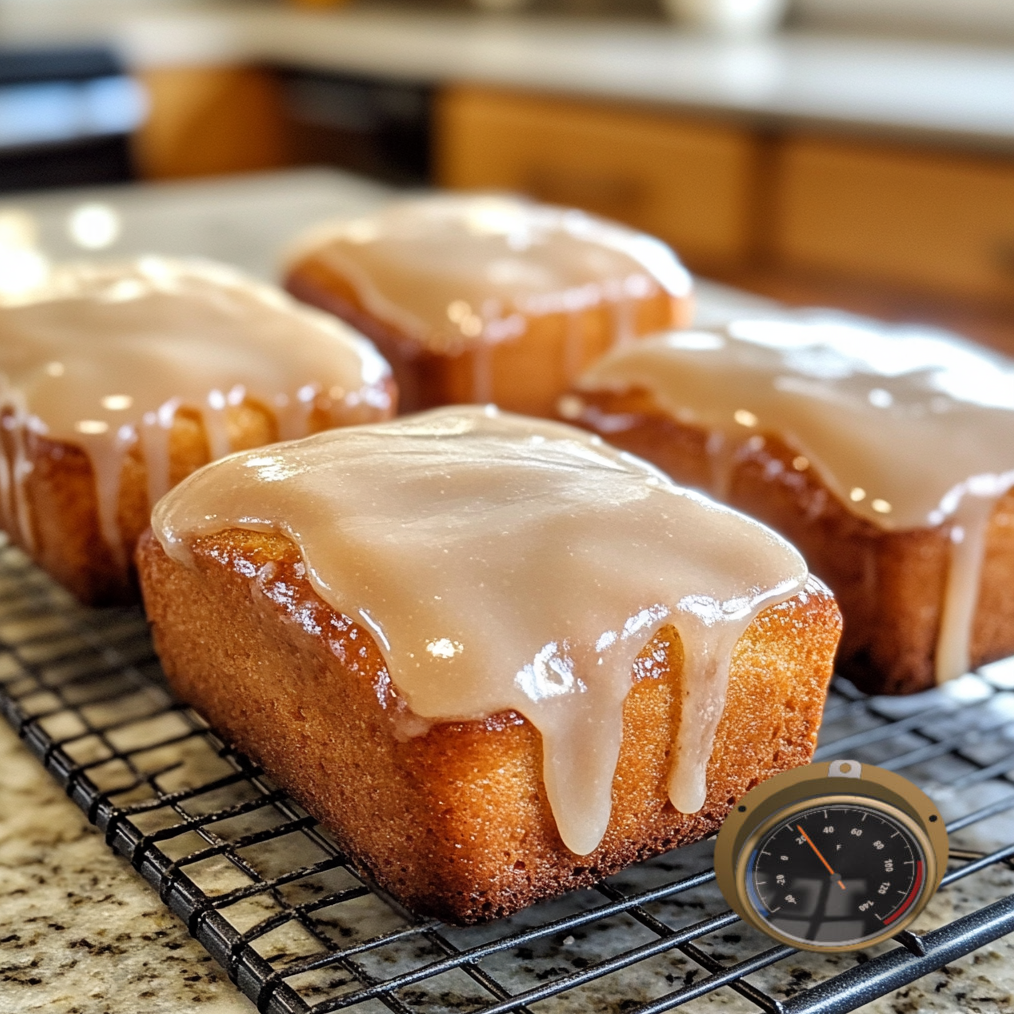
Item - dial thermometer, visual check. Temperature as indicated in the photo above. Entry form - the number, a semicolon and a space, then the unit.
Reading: 25; °F
